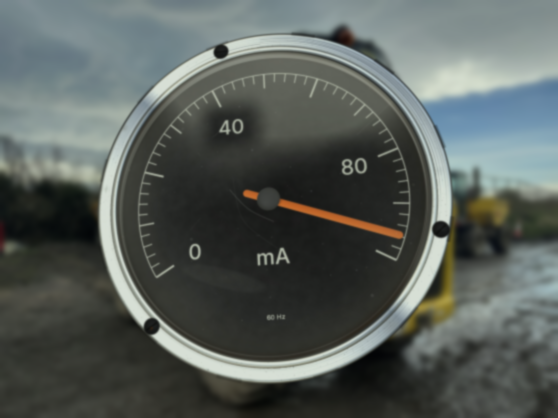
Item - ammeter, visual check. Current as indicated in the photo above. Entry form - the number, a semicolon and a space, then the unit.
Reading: 96; mA
